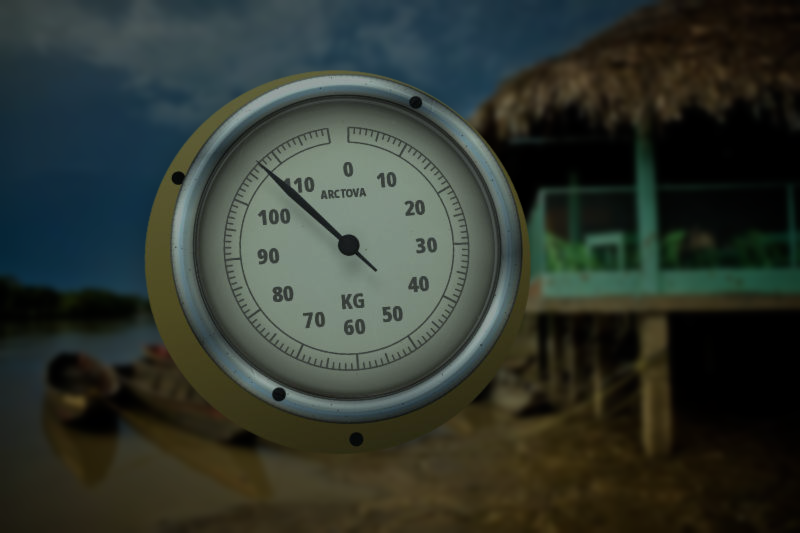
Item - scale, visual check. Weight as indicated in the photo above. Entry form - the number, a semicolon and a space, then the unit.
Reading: 107; kg
